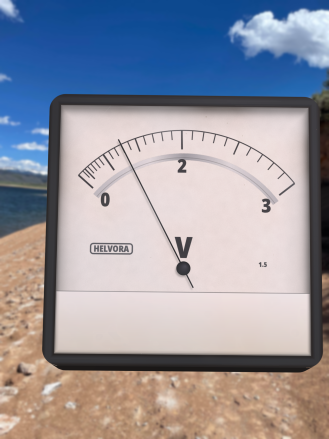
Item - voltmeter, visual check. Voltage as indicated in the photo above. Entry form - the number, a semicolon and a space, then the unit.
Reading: 1.3; V
